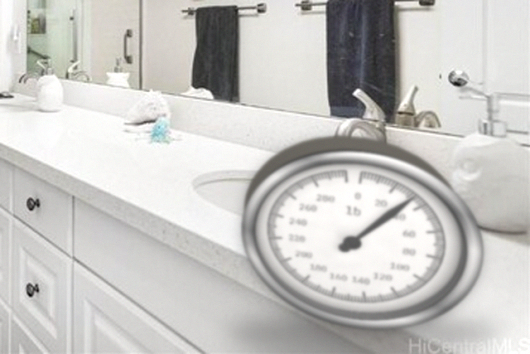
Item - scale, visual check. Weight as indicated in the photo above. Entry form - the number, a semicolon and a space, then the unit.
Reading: 30; lb
